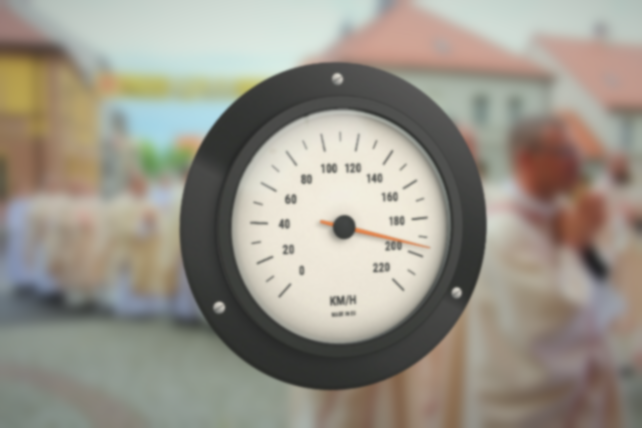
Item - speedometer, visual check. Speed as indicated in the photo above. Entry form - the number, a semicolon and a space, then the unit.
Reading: 195; km/h
